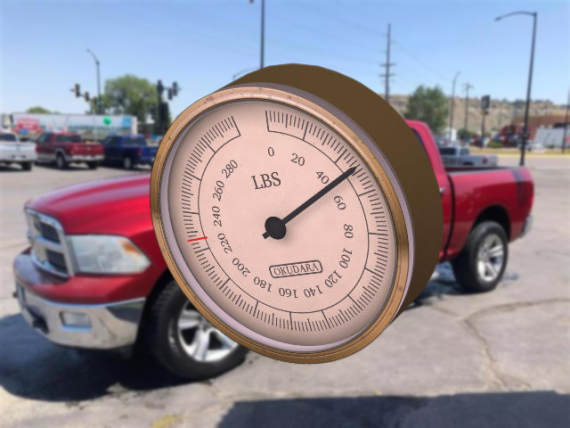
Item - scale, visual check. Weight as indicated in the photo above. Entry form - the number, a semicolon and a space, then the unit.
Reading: 48; lb
